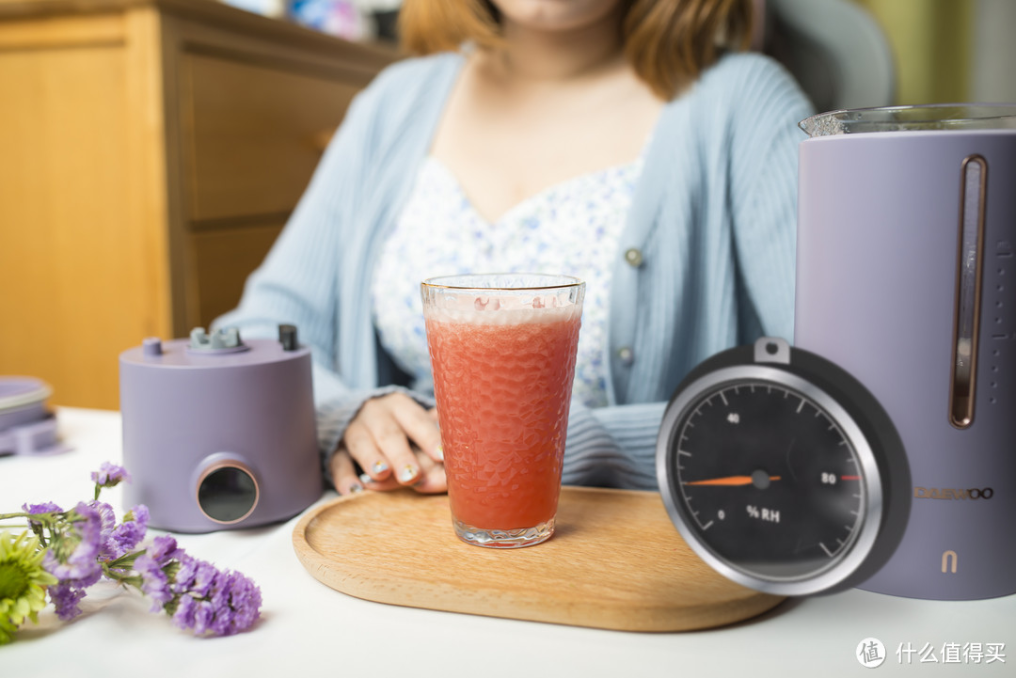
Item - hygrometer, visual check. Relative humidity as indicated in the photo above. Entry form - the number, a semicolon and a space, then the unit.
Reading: 12; %
